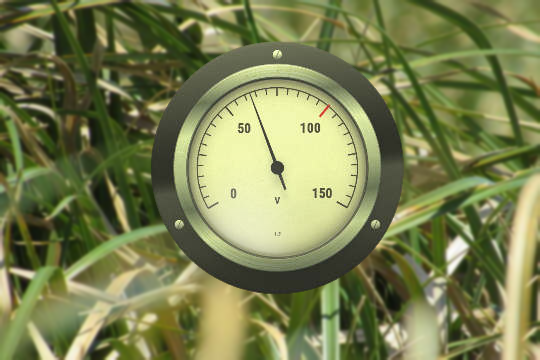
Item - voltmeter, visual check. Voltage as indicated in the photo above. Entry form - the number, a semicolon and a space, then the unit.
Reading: 62.5; V
